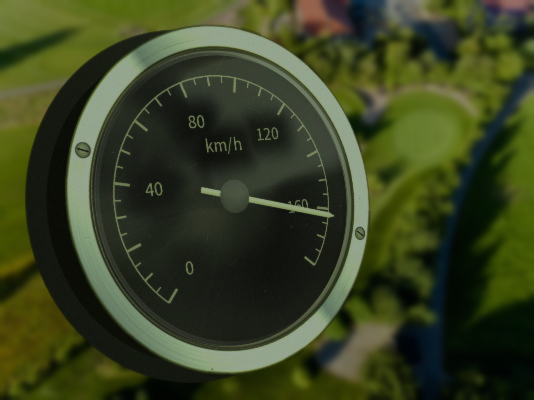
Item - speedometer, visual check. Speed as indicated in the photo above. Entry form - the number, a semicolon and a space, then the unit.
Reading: 162.5; km/h
